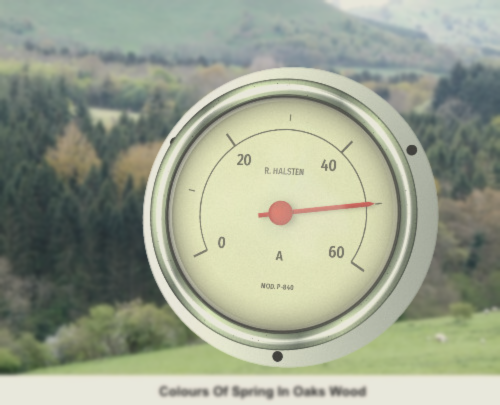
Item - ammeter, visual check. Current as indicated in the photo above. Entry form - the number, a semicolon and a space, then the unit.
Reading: 50; A
